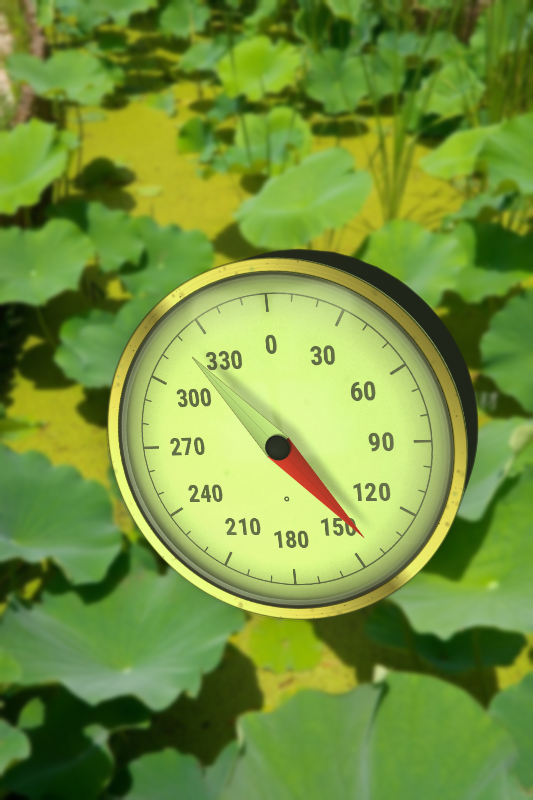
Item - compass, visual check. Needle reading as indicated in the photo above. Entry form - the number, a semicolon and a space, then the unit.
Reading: 140; °
